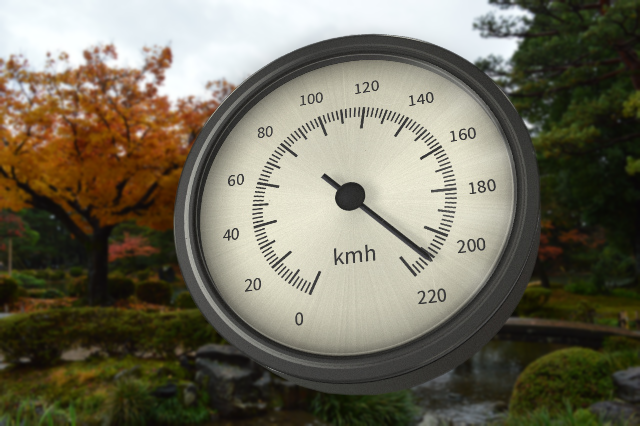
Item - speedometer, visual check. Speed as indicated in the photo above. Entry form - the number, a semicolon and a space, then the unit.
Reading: 212; km/h
